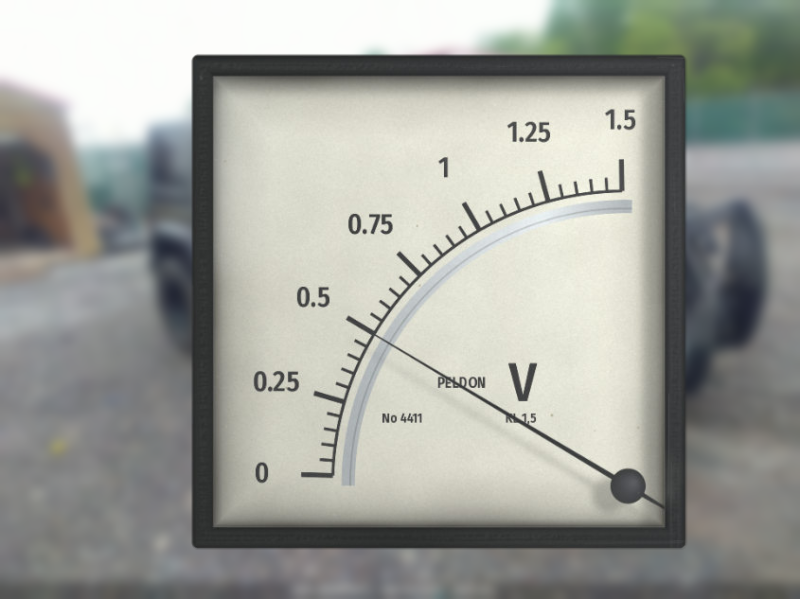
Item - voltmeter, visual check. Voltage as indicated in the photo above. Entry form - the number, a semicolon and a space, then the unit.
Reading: 0.5; V
